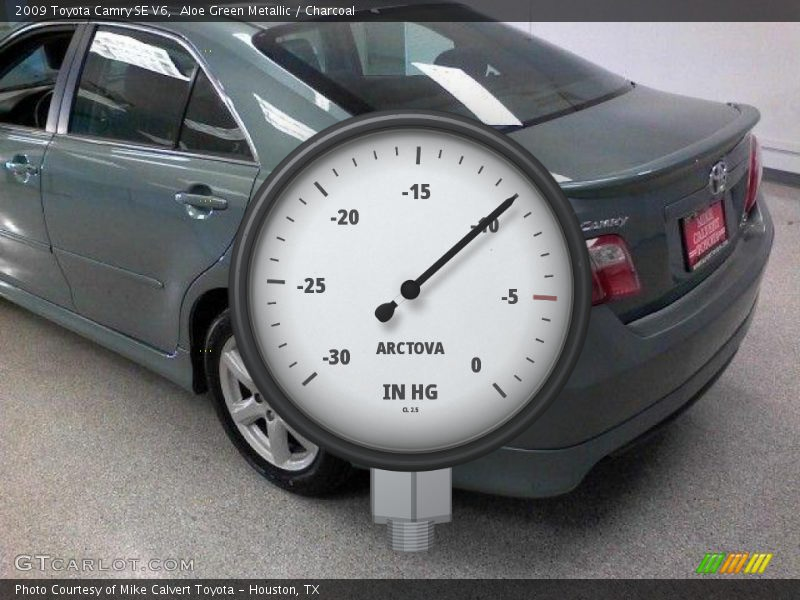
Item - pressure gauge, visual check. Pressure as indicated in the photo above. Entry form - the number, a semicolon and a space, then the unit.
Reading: -10; inHg
